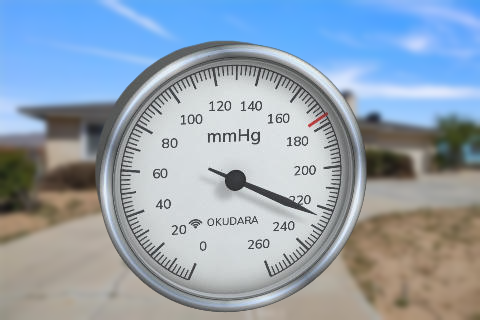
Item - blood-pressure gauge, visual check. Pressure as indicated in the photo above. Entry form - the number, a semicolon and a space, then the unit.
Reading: 224; mmHg
